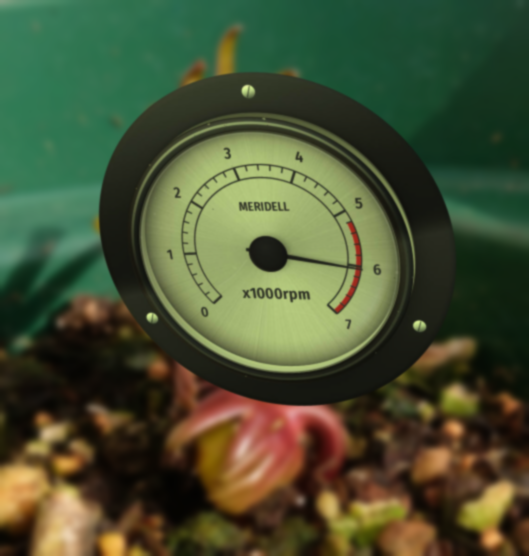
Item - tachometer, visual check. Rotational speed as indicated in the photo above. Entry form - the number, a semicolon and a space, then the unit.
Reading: 6000; rpm
